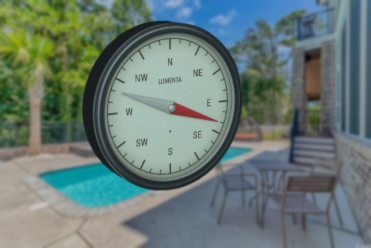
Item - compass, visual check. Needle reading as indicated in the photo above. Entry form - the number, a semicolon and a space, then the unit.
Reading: 110; °
